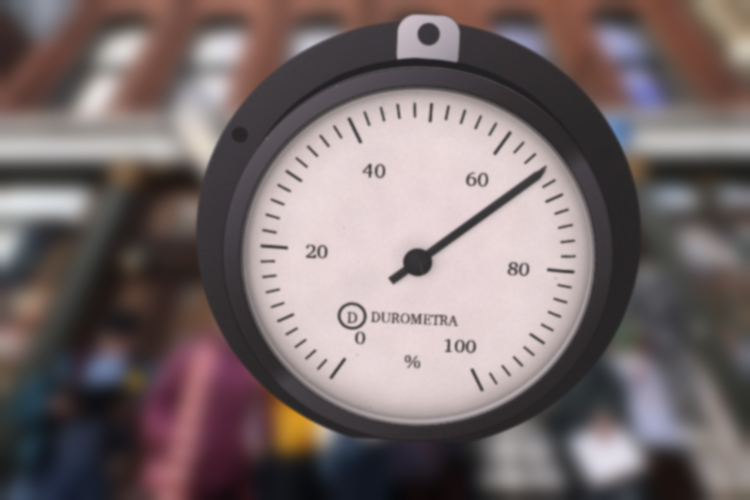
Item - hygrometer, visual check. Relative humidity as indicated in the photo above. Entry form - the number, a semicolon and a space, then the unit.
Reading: 66; %
